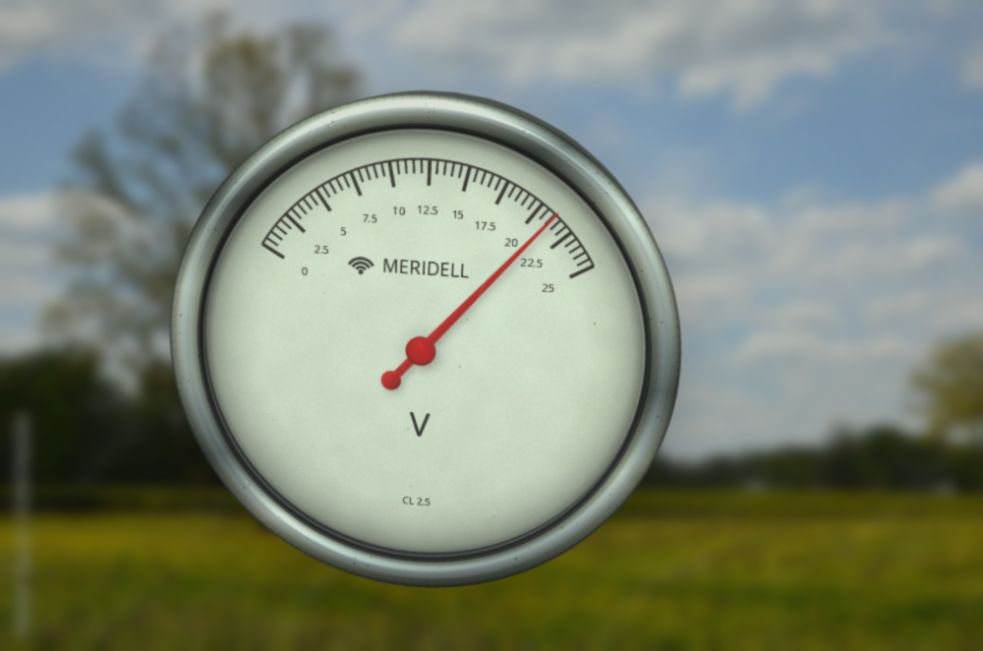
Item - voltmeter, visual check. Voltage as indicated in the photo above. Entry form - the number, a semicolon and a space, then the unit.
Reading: 21; V
